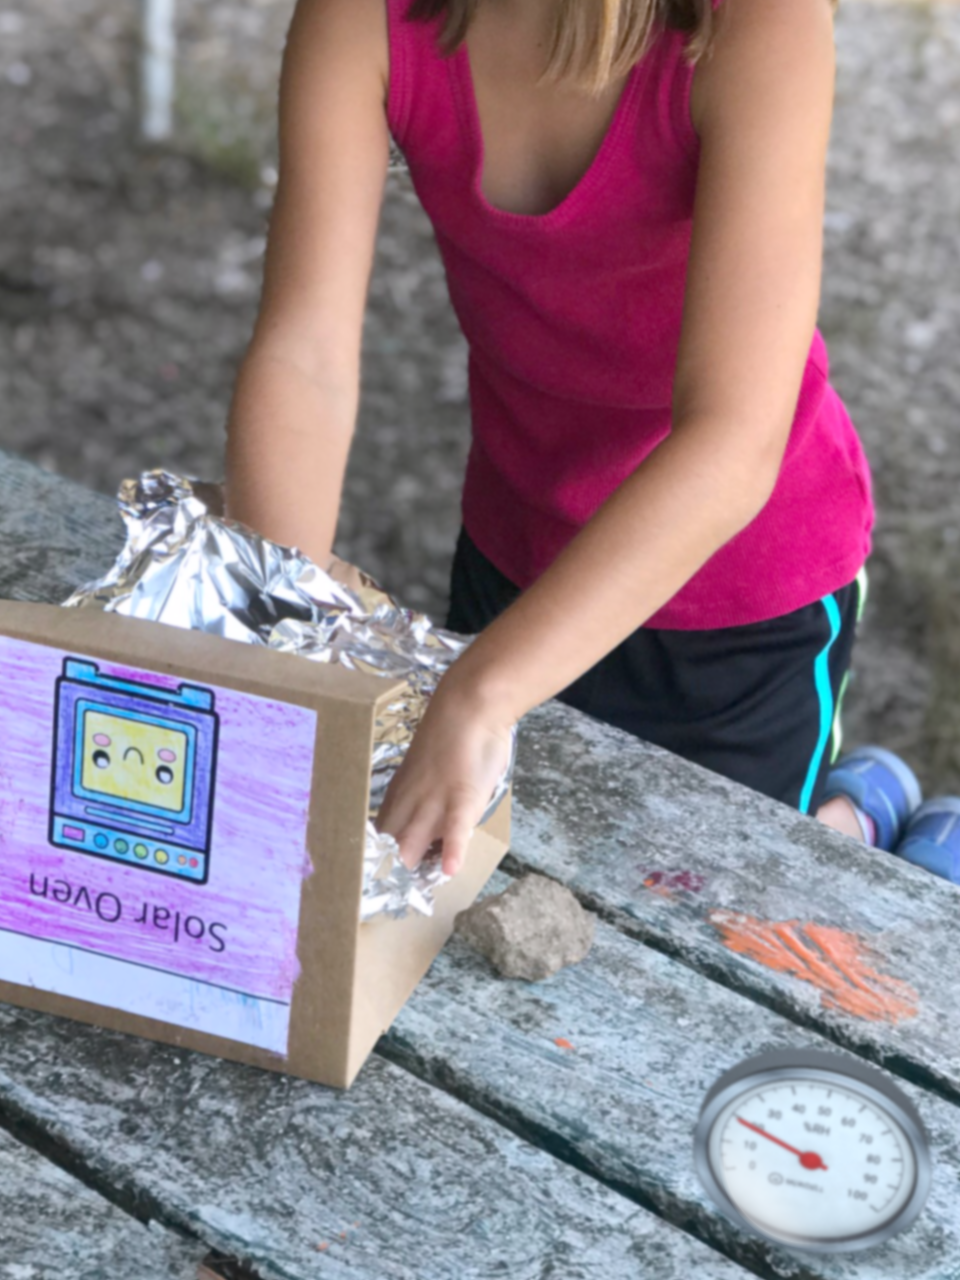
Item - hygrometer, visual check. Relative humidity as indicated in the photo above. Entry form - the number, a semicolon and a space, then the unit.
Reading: 20; %
